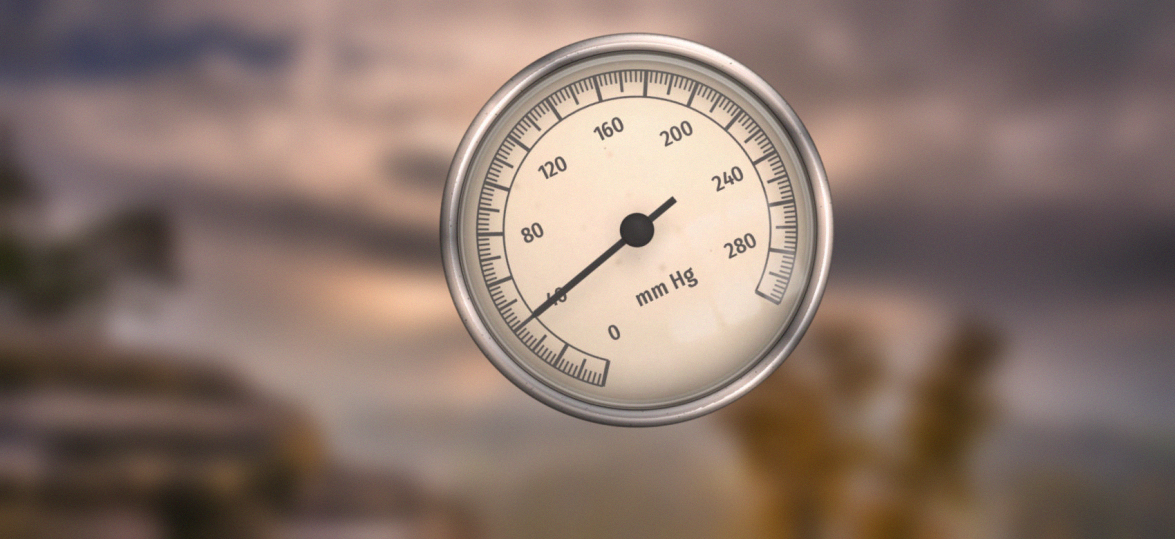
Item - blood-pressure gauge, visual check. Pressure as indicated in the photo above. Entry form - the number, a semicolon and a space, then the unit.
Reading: 40; mmHg
